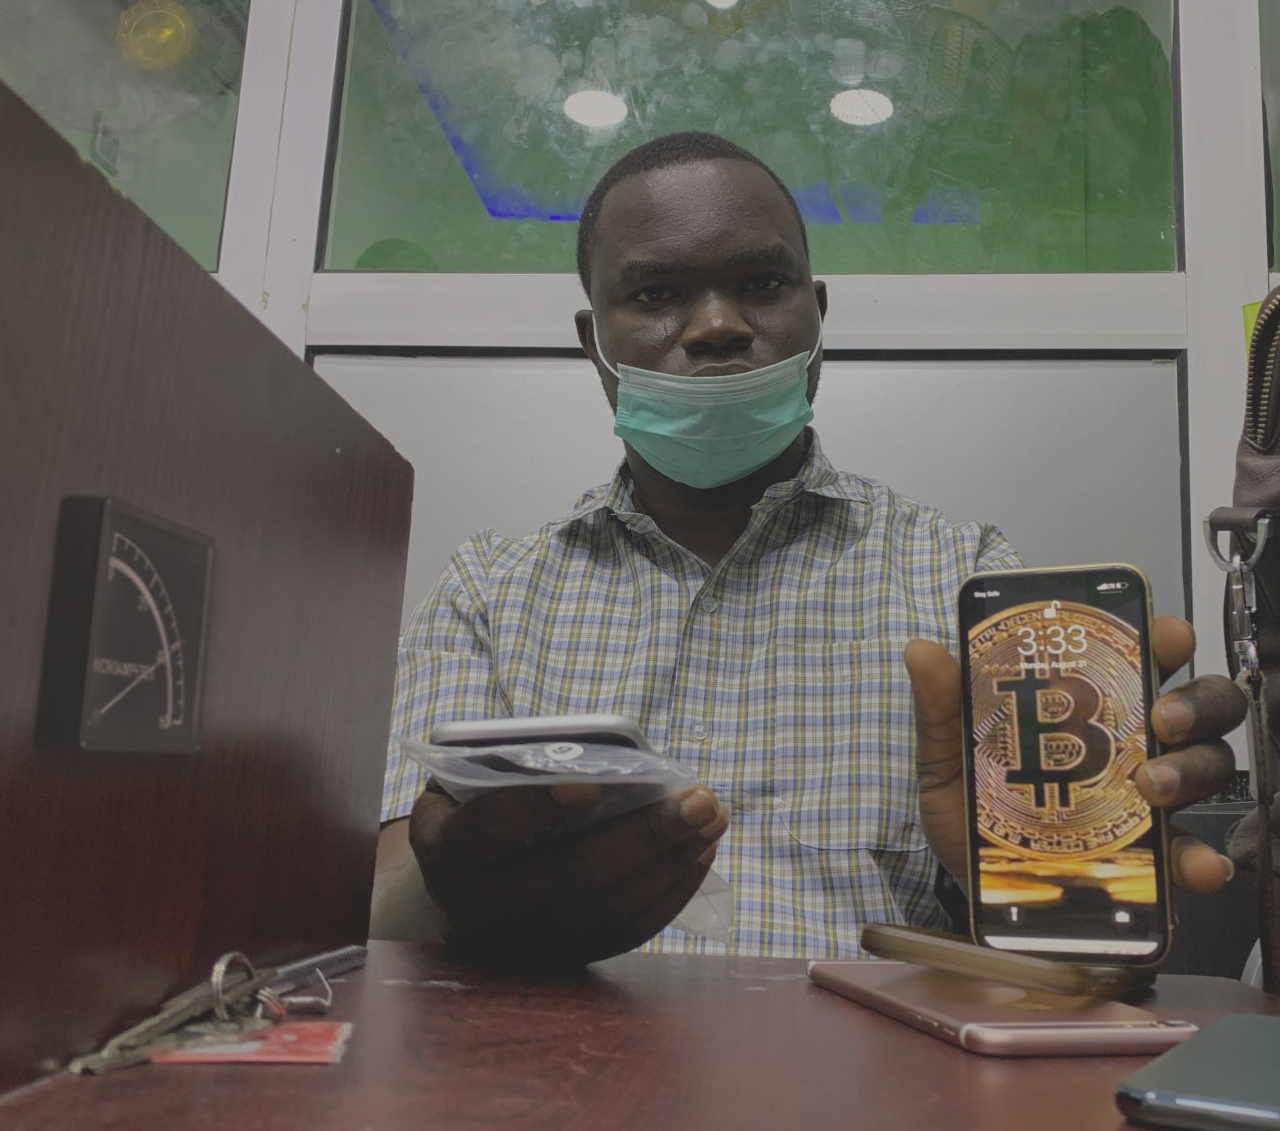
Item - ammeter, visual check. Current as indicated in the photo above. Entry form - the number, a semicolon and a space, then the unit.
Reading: 40; µA
